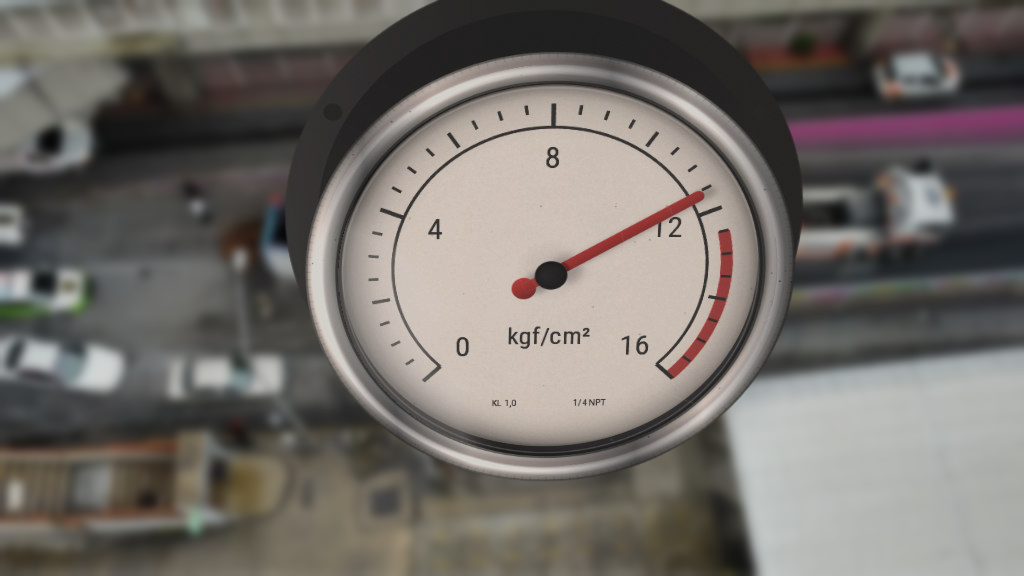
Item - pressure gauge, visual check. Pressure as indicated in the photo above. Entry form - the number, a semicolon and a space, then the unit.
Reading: 11.5; kg/cm²
